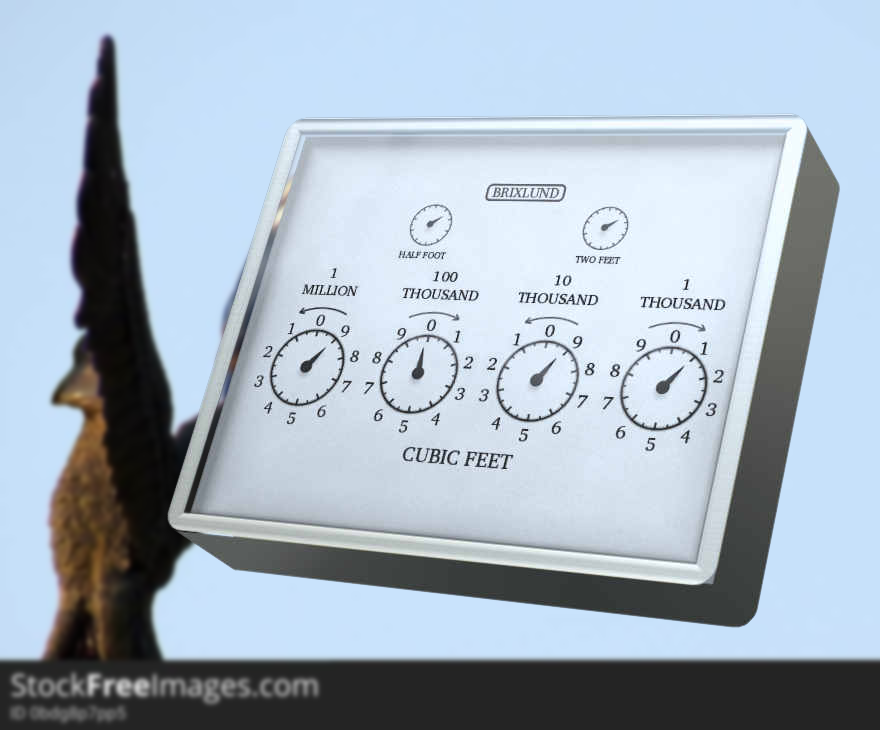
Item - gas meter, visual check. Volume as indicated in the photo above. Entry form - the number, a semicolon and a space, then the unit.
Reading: 899100; ft³
